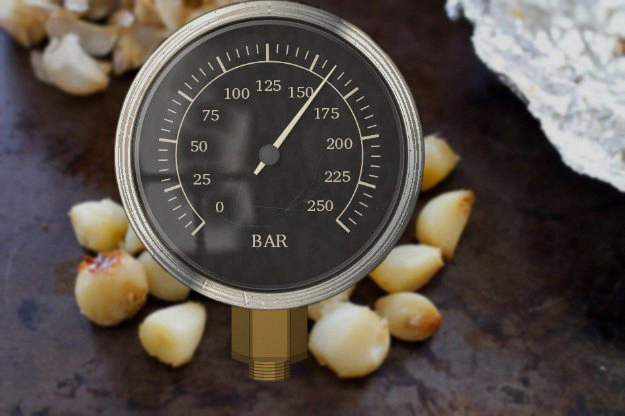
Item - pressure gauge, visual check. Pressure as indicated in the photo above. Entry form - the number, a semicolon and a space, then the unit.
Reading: 160; bar
